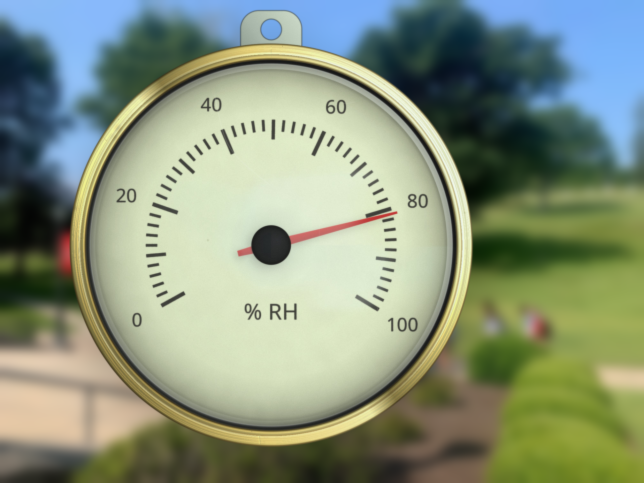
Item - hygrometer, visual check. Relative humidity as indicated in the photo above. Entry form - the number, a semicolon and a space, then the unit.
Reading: 81; %
